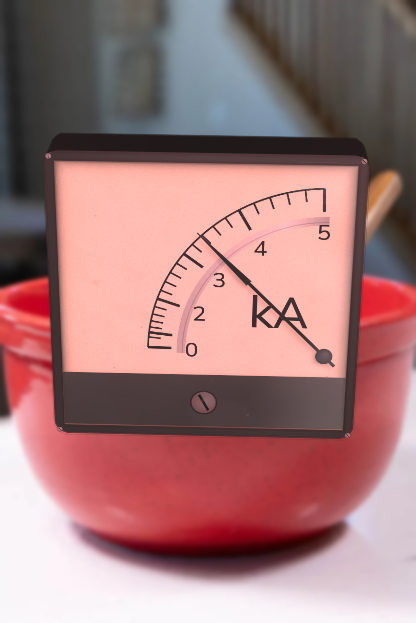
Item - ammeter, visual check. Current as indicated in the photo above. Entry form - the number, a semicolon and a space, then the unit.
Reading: 3.4; kA
